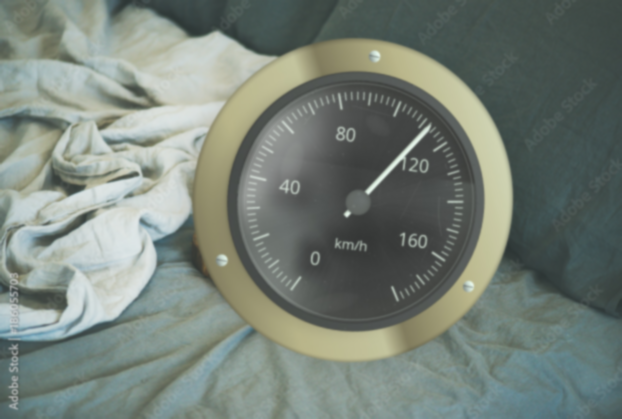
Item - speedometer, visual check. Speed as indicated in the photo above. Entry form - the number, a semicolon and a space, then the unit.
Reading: 112; km/h
